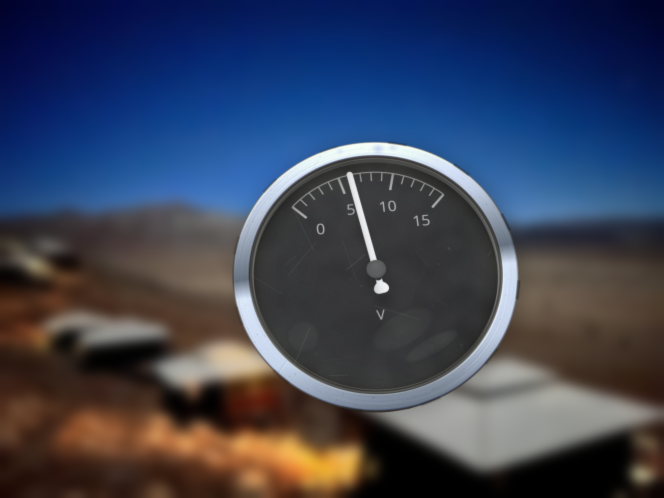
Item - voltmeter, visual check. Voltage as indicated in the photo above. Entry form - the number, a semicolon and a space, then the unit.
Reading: 6; V
